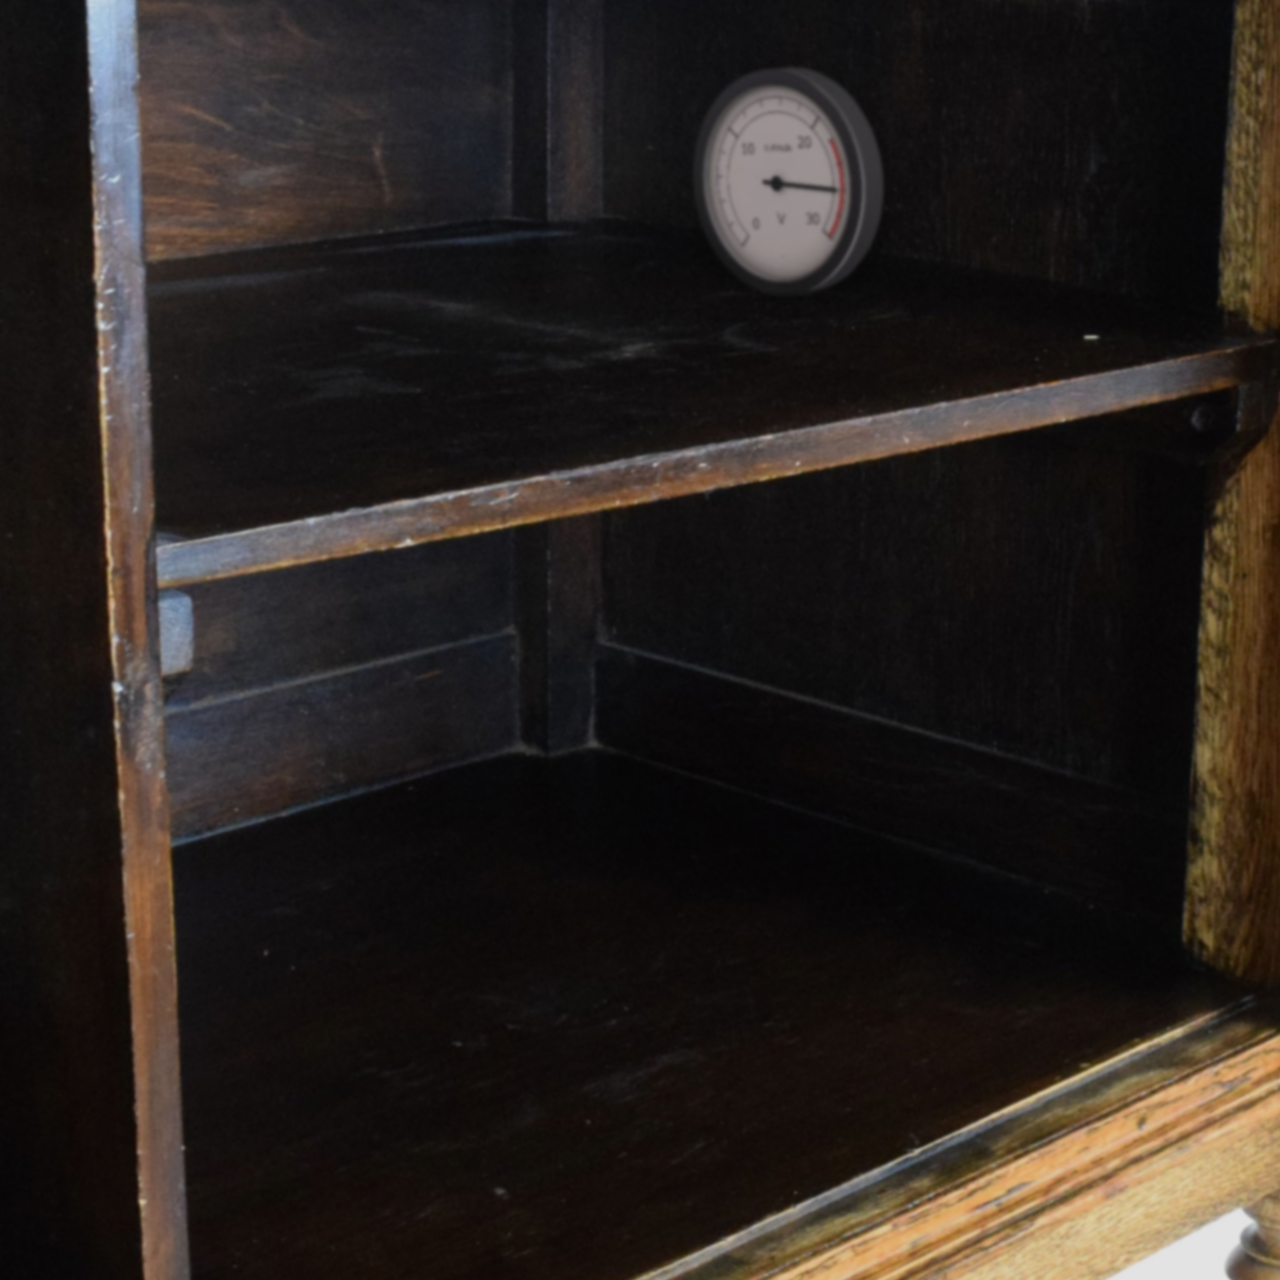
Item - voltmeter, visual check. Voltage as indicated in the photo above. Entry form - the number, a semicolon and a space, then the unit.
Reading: 26; V
